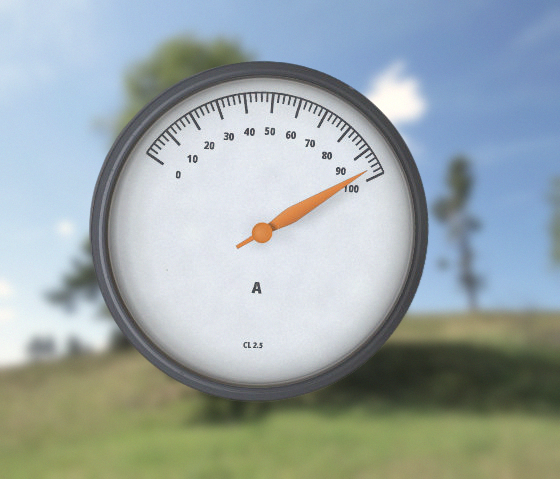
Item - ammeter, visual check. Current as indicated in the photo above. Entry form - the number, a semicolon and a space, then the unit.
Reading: 96; A
